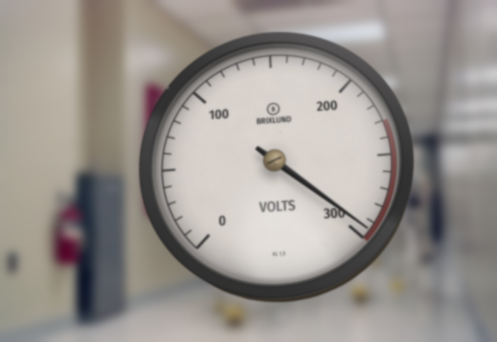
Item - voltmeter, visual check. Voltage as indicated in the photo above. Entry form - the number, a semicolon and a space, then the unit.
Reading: 295; V
